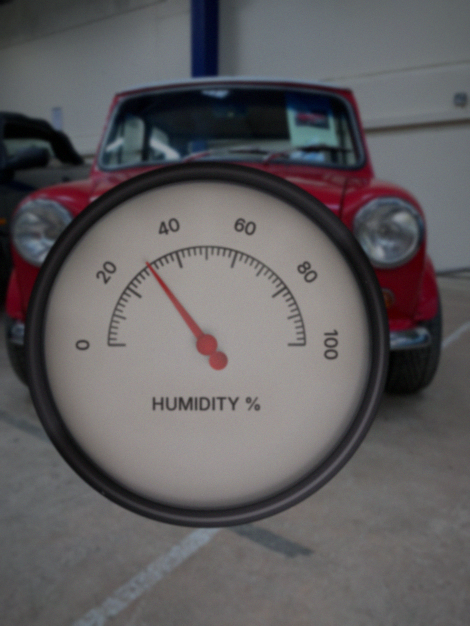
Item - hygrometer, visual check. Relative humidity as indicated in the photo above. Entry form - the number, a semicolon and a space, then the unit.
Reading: 30; %
